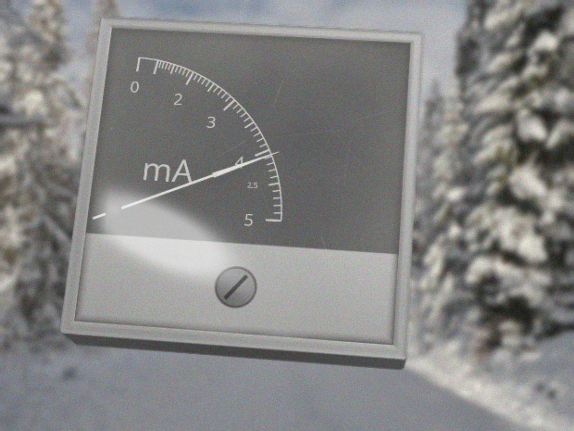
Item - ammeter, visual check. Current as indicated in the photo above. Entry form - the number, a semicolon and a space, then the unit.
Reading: 4.1; mA
